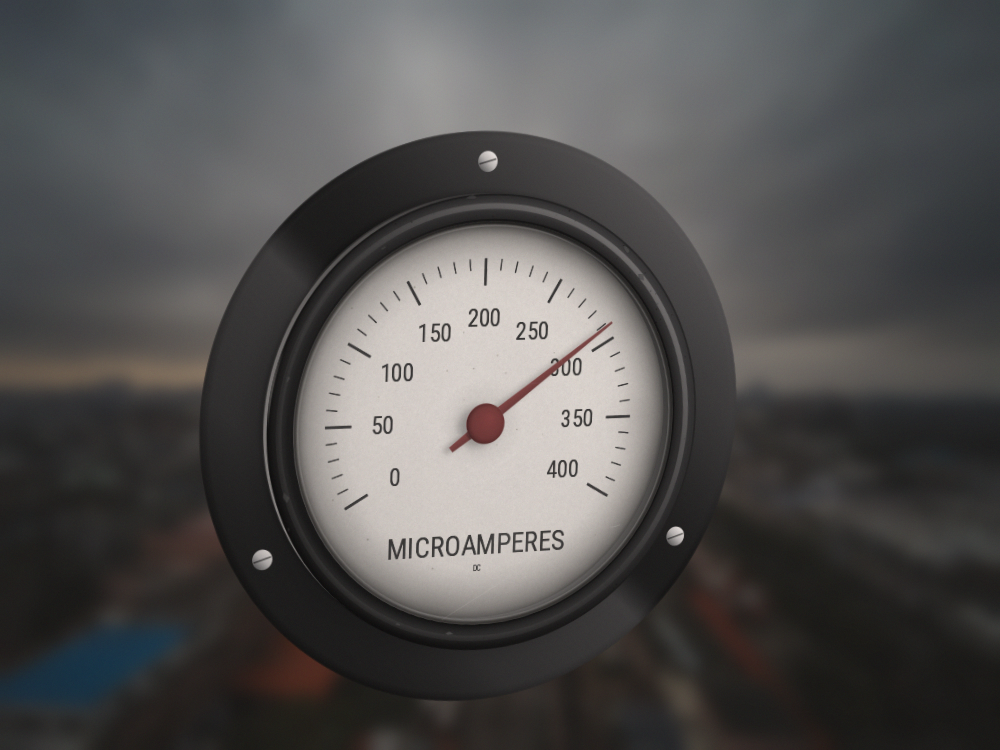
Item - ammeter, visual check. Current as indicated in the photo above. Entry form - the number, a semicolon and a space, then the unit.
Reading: 290; µA
